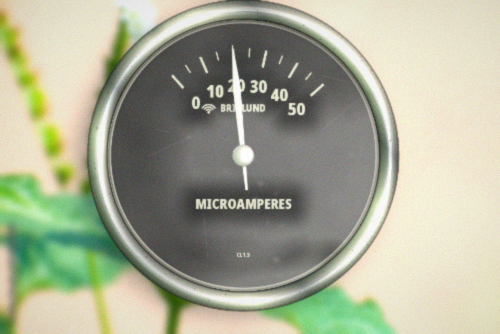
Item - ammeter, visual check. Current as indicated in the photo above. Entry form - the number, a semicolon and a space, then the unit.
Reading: 20; µA
